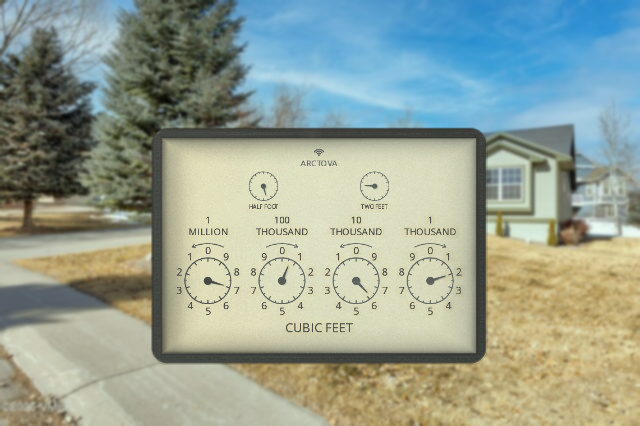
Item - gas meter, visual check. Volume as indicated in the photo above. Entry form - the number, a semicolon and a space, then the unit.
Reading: 706200; ft³
